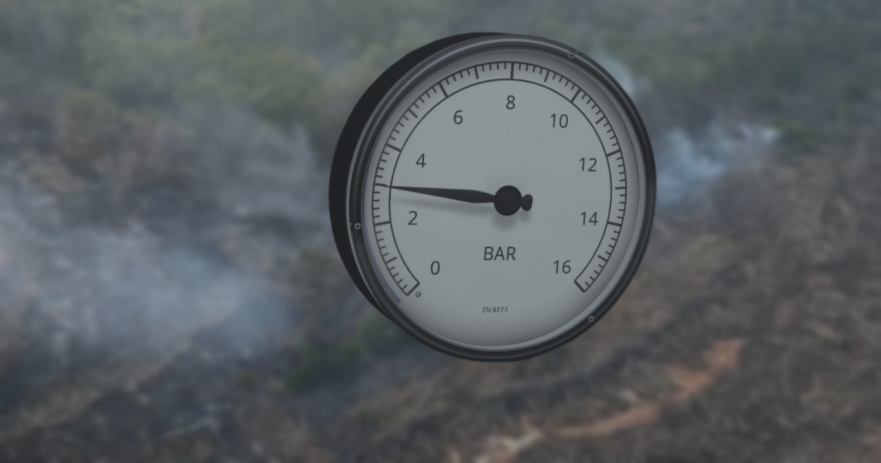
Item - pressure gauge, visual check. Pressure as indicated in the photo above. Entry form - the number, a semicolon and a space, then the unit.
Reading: 3; bar
